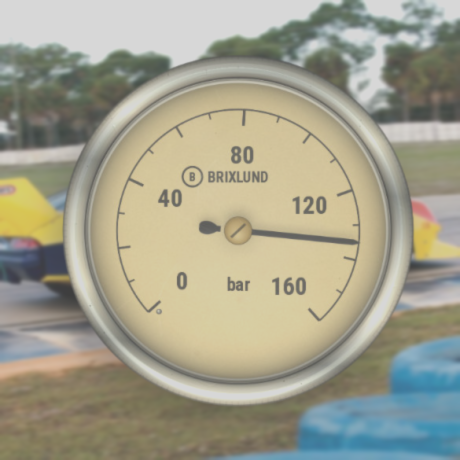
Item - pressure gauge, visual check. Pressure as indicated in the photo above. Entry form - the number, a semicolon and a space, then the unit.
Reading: 135; bar
